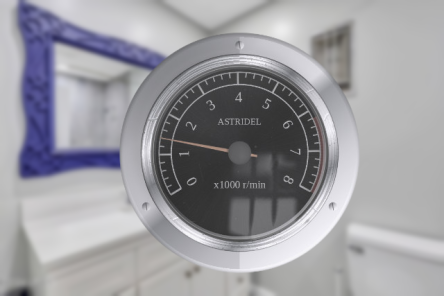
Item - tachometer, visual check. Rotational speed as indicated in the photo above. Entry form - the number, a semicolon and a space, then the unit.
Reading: 1400; rpm
